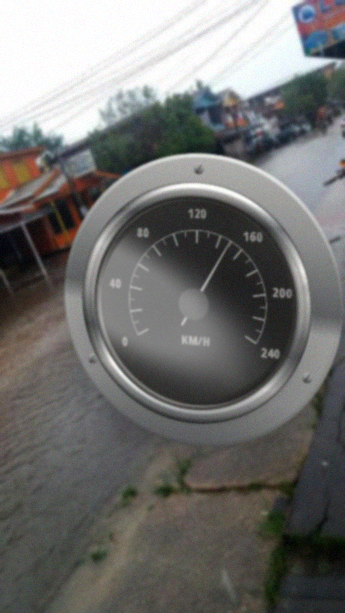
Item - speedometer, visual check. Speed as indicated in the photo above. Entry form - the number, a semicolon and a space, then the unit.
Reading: 150; km/h
